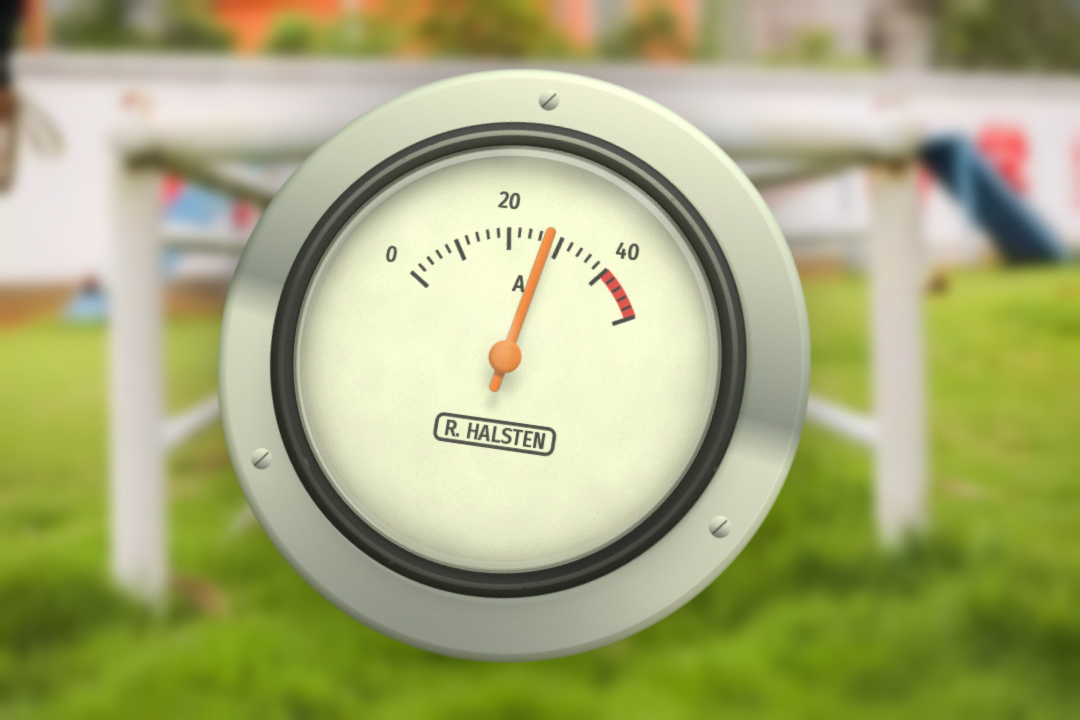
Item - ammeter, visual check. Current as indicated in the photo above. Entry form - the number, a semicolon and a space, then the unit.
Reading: 28; A
